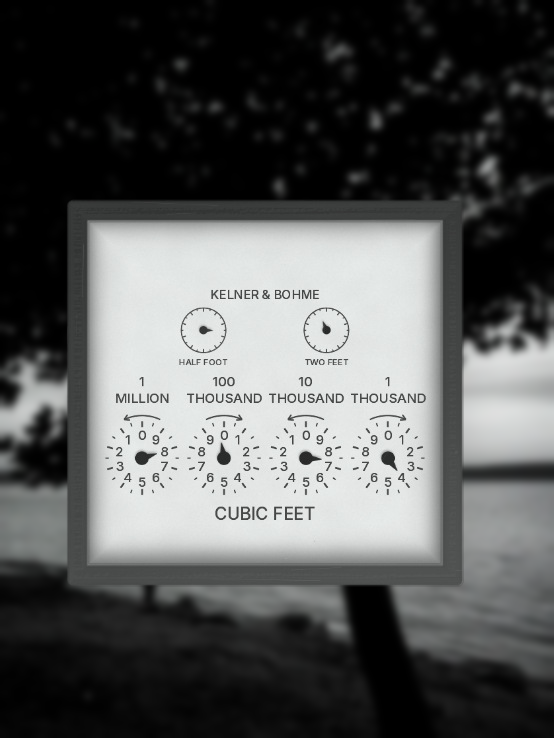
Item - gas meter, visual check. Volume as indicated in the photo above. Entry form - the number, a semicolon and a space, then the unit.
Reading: 797400; ft³
